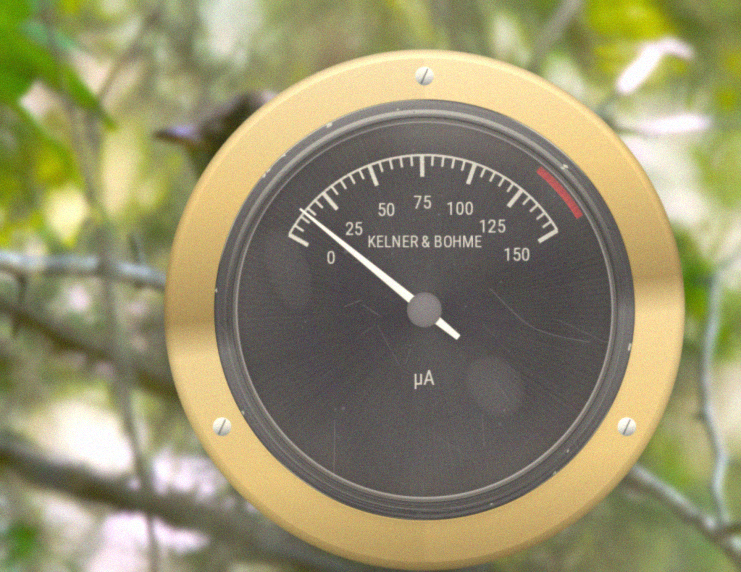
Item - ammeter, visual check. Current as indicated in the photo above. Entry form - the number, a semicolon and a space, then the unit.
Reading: 12.5; µA
